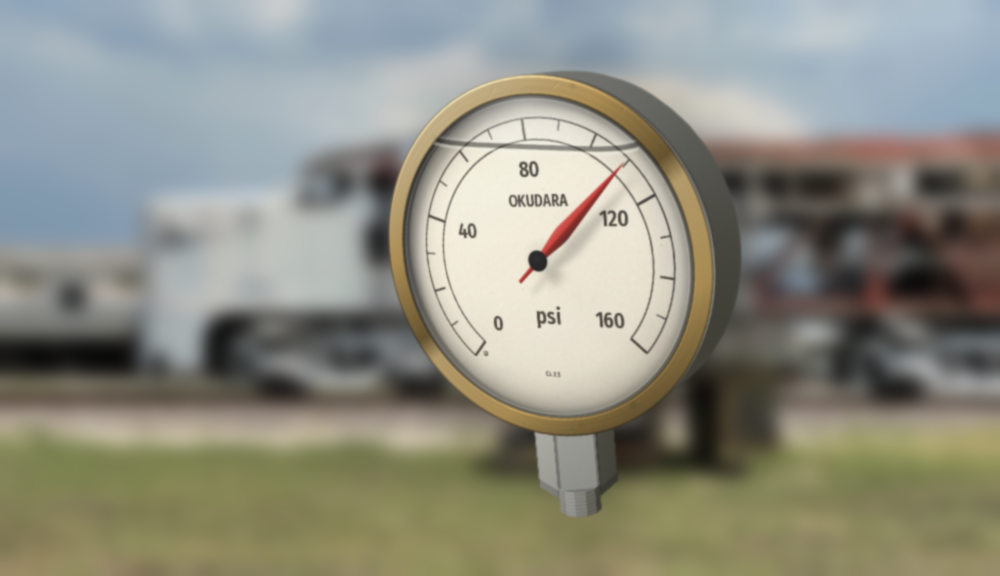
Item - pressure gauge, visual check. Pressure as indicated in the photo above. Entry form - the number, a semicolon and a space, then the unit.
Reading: 110; psi
